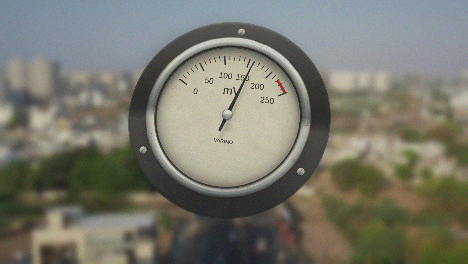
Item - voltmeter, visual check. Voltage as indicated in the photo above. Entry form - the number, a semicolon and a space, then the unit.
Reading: 160; mV
